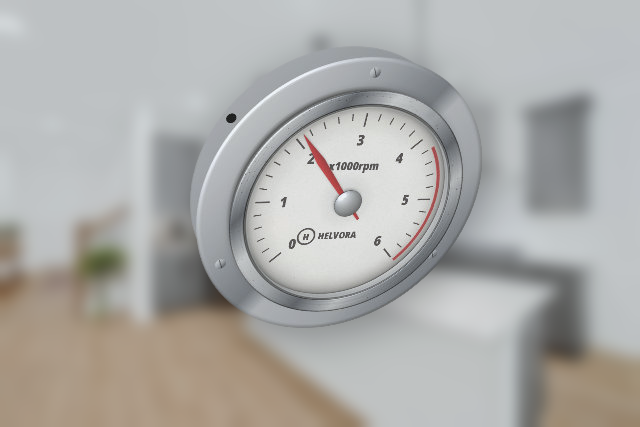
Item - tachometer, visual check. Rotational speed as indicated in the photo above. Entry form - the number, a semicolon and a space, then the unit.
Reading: 2100; rpm
